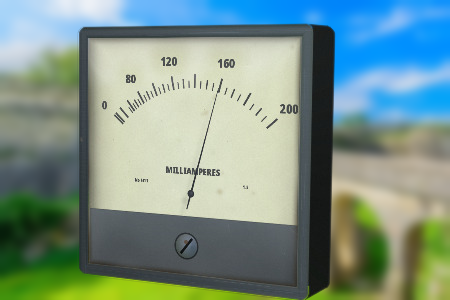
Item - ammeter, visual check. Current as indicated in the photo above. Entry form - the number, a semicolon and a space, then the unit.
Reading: 160; mA
